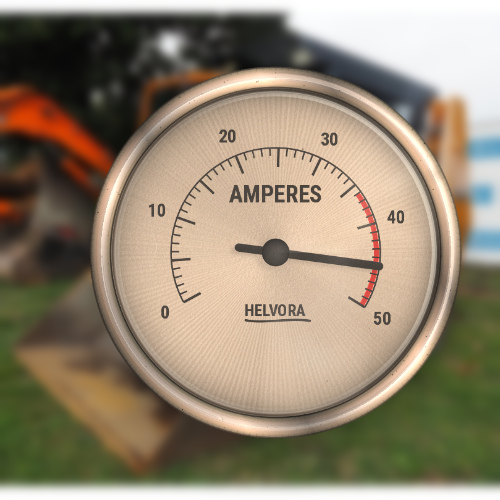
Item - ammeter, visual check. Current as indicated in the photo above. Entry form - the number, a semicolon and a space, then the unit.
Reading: 45; A
